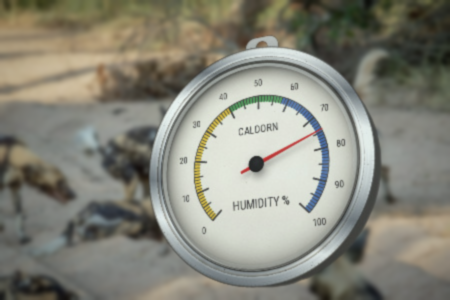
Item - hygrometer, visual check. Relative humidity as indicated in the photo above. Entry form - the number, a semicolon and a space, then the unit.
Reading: 75; %
